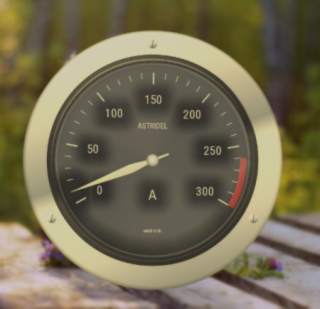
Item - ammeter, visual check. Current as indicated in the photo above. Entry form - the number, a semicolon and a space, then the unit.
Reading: 10; A
